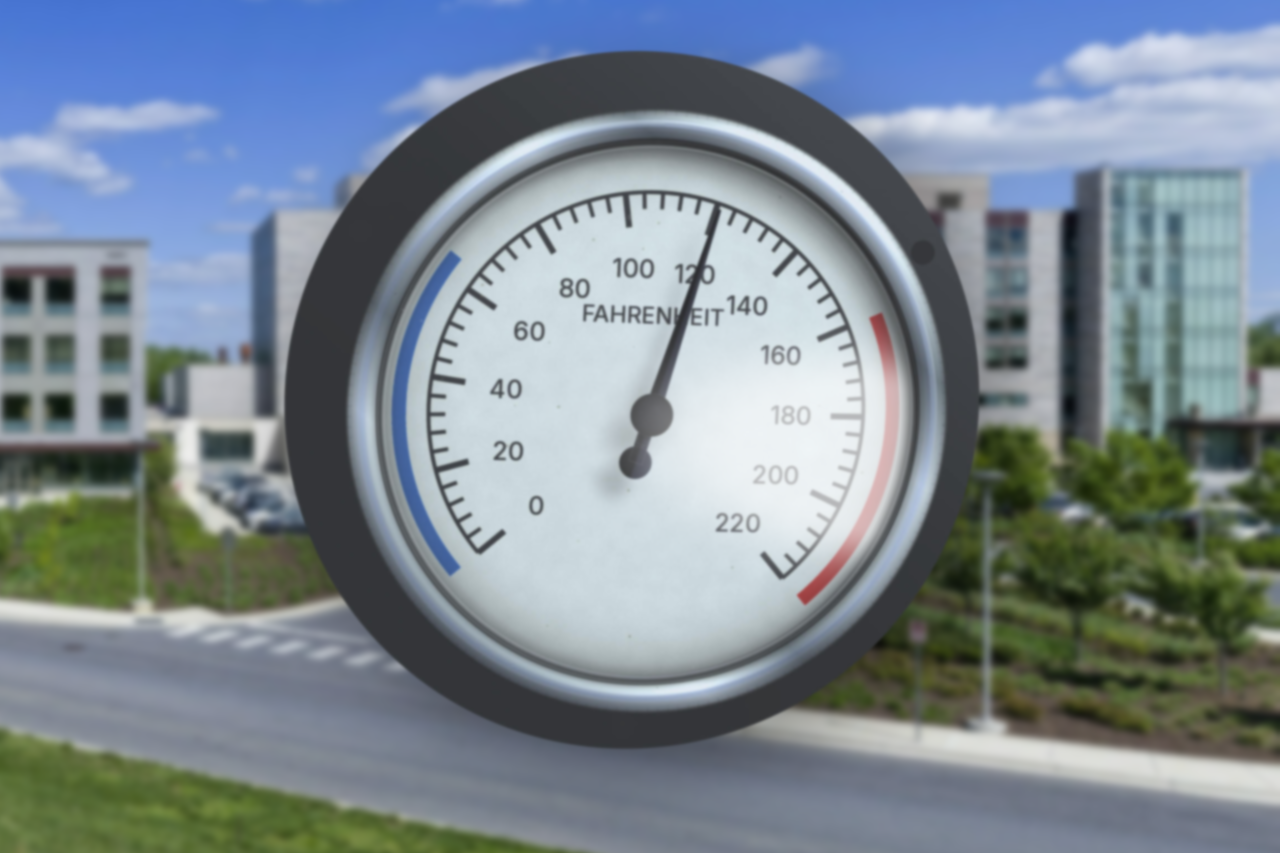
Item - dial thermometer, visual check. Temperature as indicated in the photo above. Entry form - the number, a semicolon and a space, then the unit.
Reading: 120; °F
